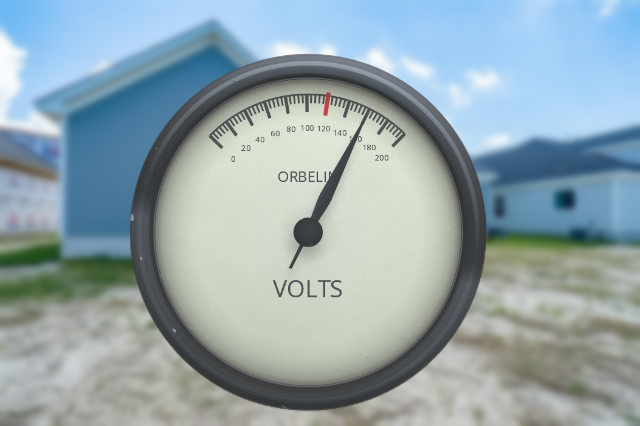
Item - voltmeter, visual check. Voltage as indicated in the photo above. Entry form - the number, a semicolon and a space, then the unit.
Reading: 160; V
